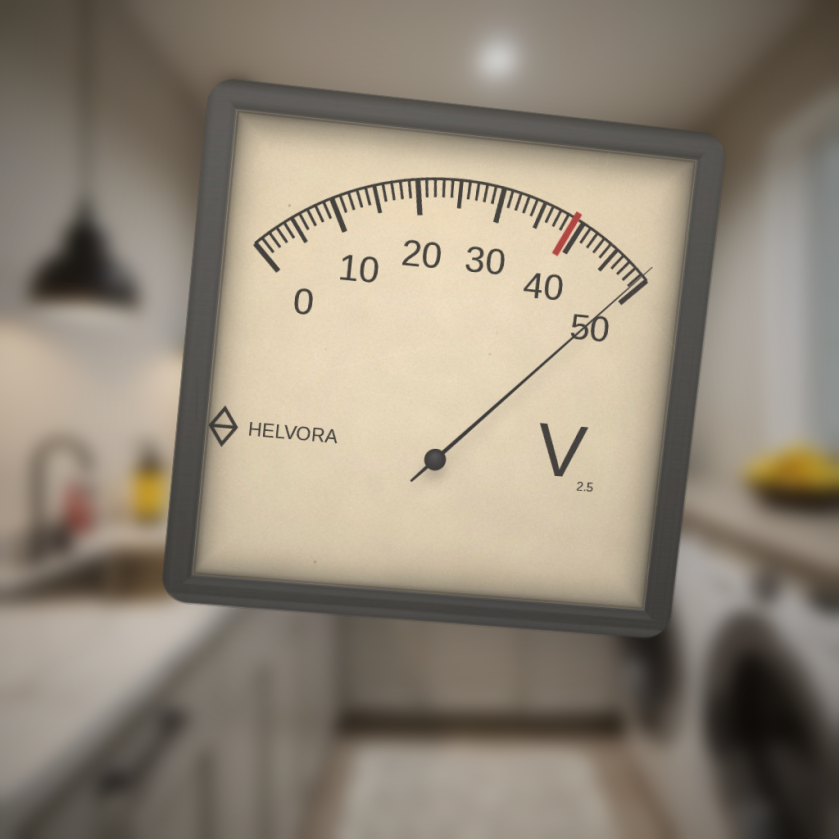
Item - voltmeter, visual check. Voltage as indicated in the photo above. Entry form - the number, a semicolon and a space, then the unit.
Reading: 49; V
